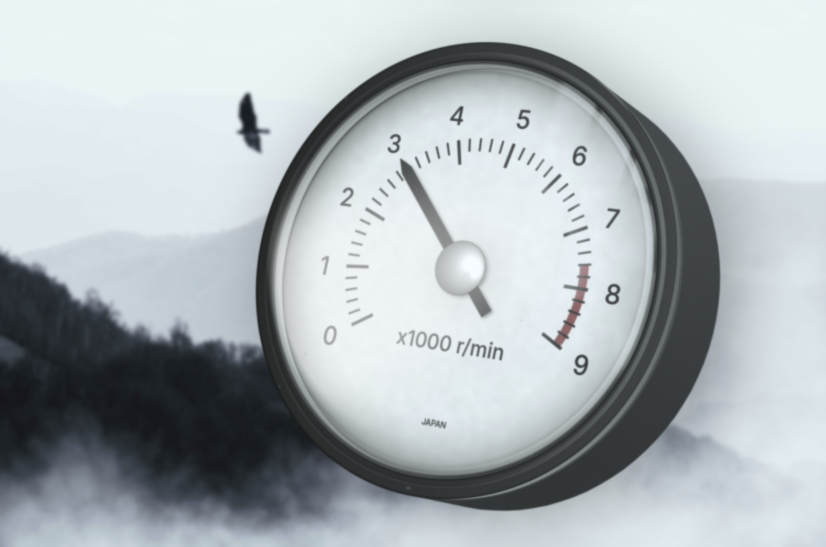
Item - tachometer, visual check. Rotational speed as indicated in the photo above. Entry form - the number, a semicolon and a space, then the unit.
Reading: 3000; rpm
